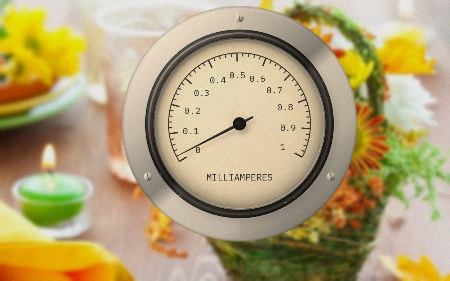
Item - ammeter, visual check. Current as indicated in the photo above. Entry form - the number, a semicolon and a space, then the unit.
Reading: 0.02; mA
